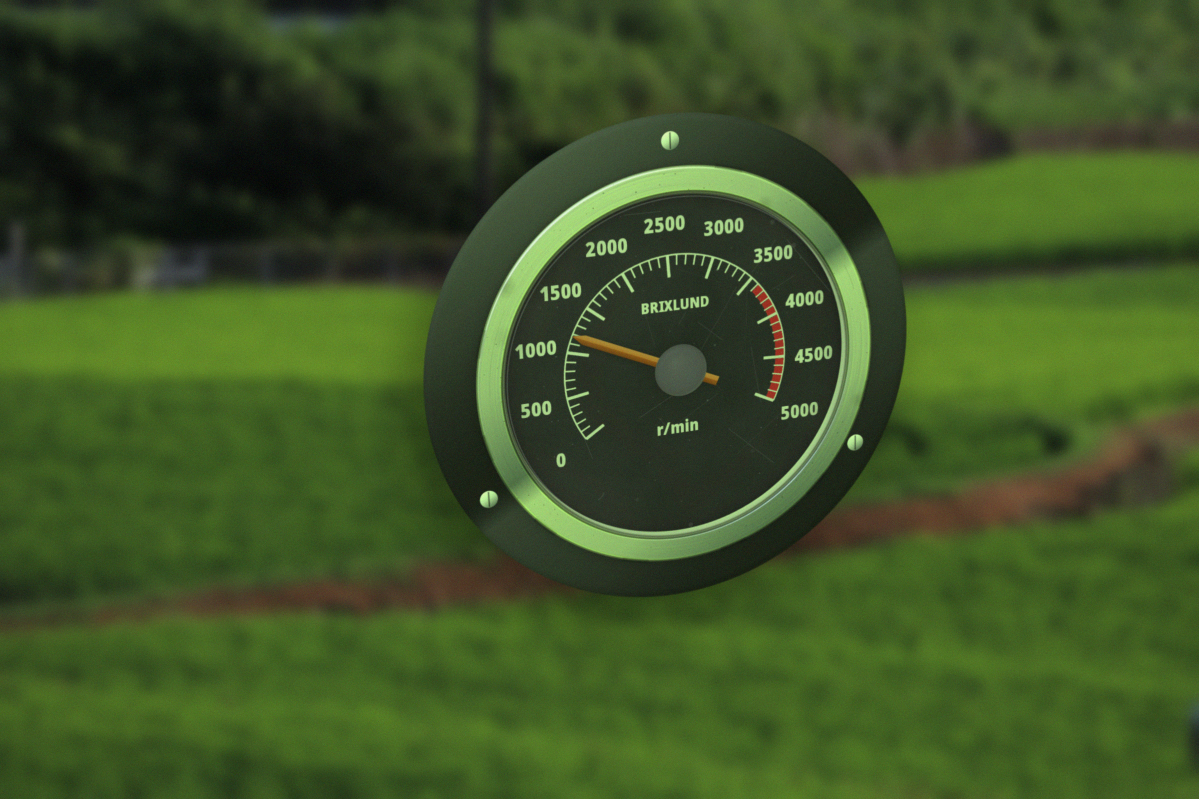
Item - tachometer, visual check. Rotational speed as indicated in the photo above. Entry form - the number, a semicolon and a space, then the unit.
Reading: 1200; rpm
